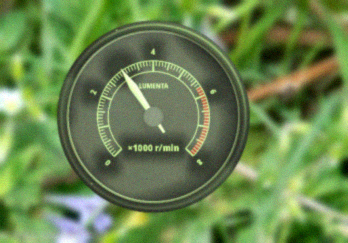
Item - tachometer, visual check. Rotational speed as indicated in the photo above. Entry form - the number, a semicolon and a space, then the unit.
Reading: 3000; rpm
